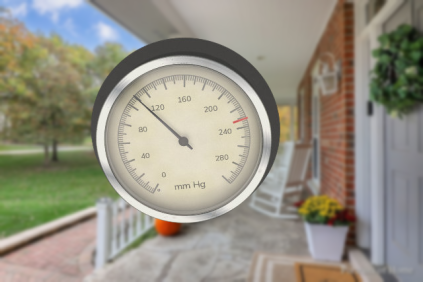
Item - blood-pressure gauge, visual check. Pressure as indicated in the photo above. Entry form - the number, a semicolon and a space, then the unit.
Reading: 110; mmHg
